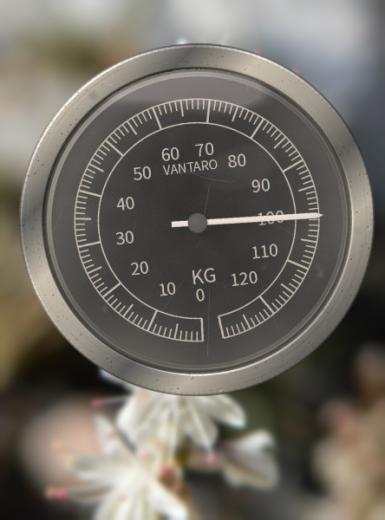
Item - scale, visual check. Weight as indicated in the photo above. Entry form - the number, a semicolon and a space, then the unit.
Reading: 100; kg
